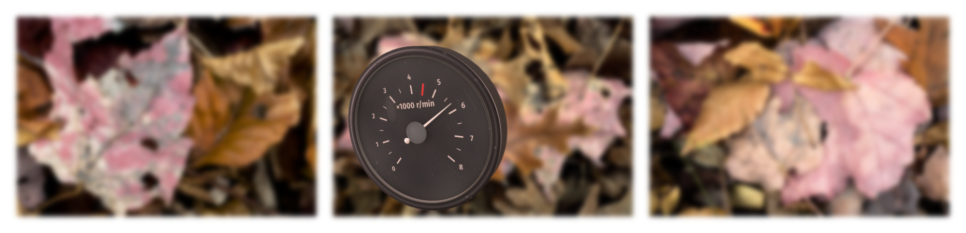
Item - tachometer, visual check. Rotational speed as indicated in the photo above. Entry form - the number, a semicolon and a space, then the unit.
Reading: 5750; rpm
